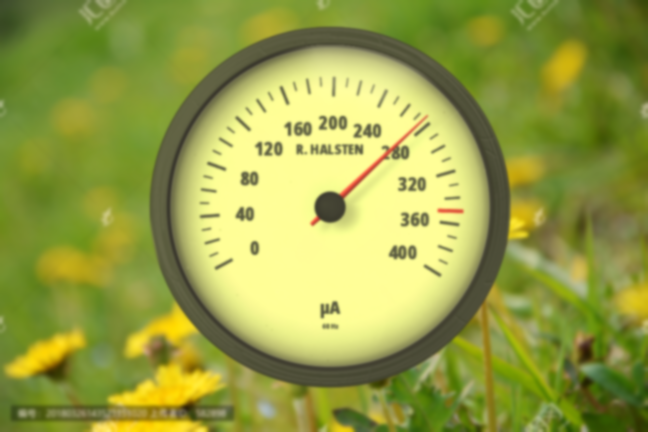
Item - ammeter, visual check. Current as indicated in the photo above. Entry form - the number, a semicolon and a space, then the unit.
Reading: 275; µA
